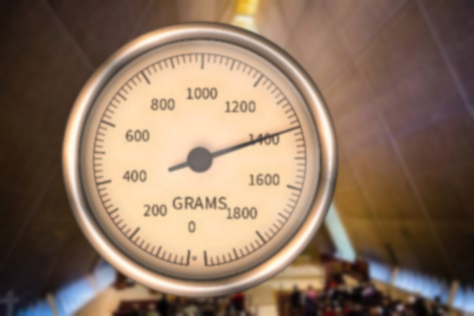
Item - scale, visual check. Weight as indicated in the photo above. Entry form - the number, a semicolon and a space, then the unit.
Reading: 1400; g
